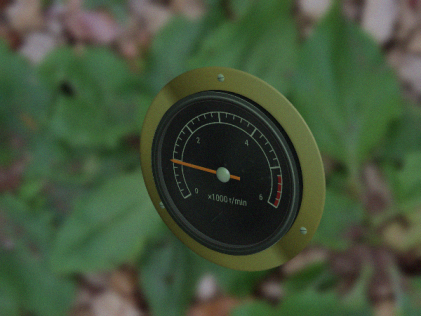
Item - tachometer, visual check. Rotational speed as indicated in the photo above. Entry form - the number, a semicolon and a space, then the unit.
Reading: 1000; rpm
